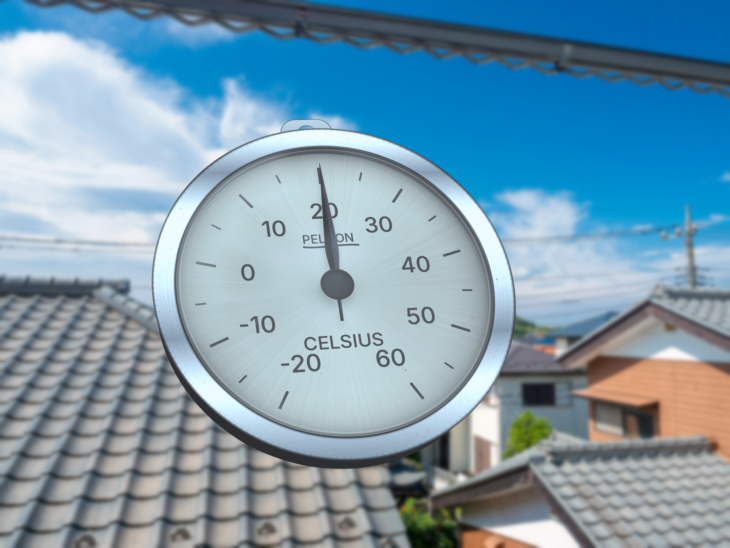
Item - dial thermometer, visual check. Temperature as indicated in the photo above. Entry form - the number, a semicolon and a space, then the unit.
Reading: 20; °C
